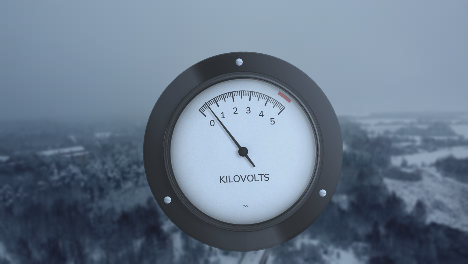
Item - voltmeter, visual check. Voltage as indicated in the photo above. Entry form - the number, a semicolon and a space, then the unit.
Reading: 0.5; kV
